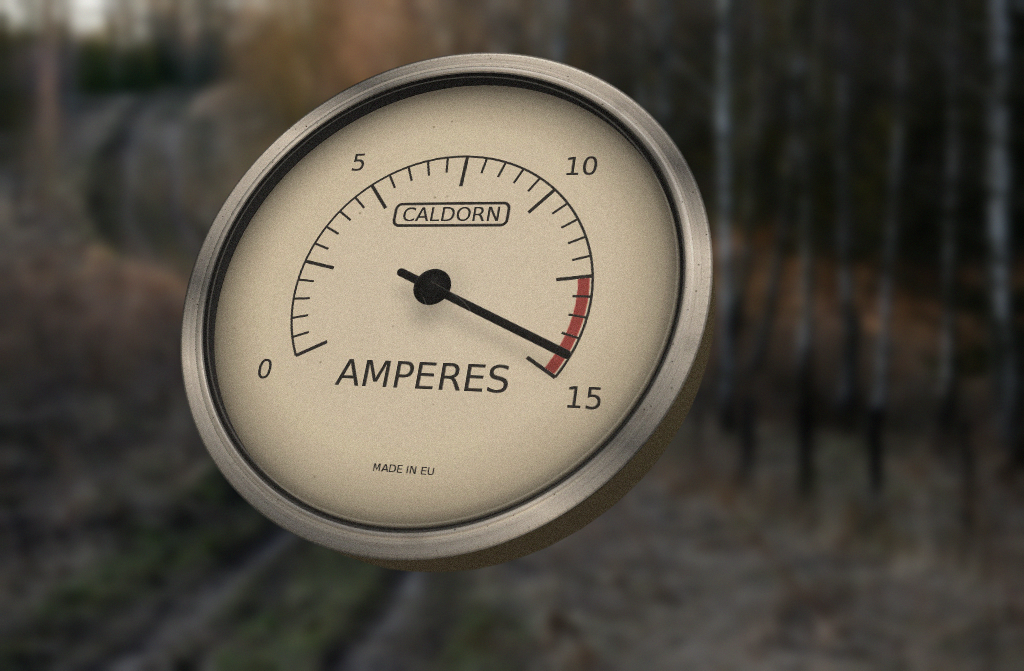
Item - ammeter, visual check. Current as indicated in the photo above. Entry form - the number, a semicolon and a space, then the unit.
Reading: 14.5; A
